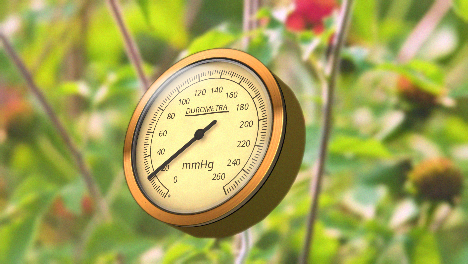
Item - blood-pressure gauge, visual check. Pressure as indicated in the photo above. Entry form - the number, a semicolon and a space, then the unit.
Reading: 20; mmHg
